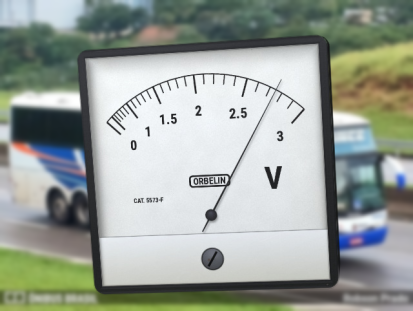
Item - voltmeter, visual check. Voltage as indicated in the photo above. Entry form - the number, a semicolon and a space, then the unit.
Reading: 2.75; V
